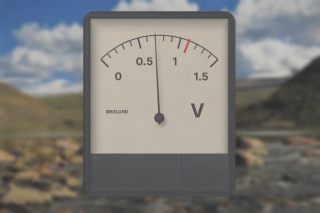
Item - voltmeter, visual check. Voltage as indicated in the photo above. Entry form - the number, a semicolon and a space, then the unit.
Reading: 0.7; V
